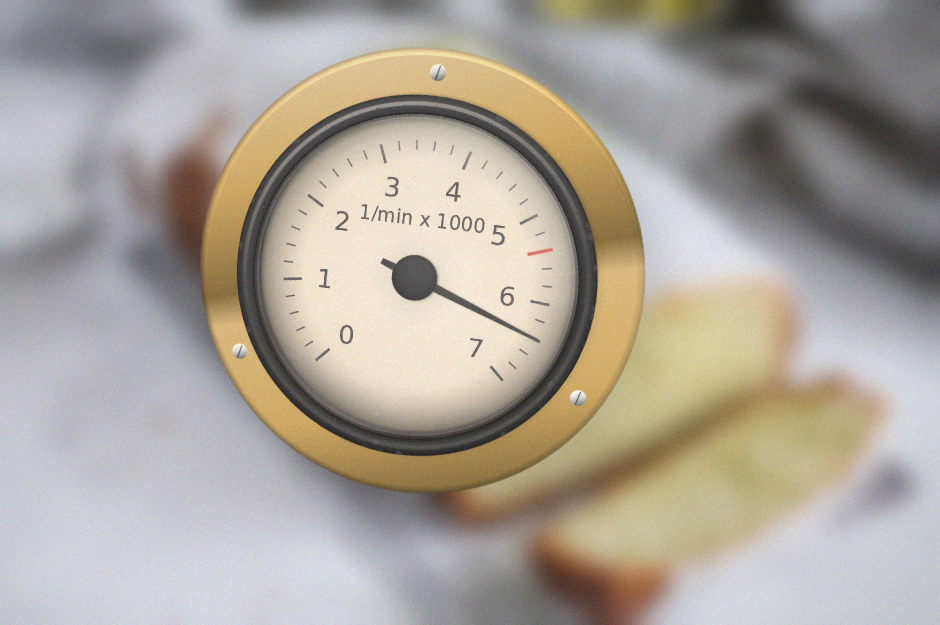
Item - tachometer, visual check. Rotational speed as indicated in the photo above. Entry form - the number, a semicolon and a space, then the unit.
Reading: 6400; rpm
